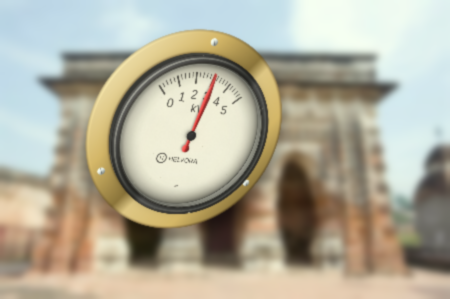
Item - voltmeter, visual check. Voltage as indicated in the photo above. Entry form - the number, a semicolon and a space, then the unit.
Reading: 3; kV
